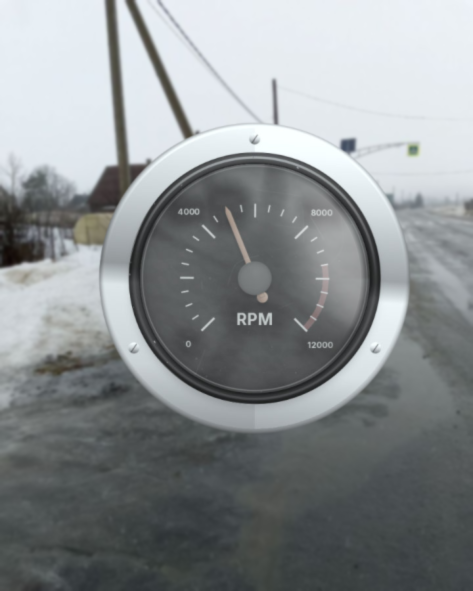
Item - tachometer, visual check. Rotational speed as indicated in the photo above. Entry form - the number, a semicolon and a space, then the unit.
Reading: 5000; rpm
